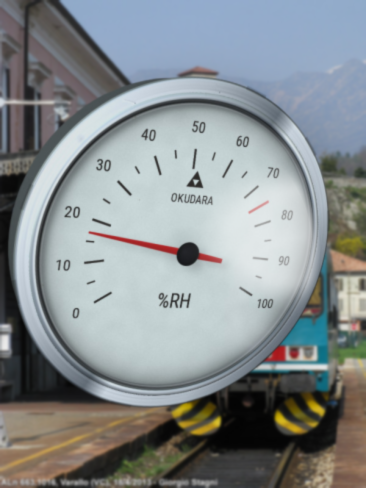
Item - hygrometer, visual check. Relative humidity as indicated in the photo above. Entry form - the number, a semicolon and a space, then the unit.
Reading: 17.5; %
